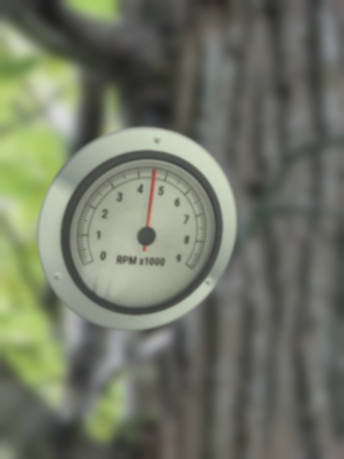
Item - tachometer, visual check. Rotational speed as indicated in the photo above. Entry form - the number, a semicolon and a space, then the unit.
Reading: 4500; rpm
